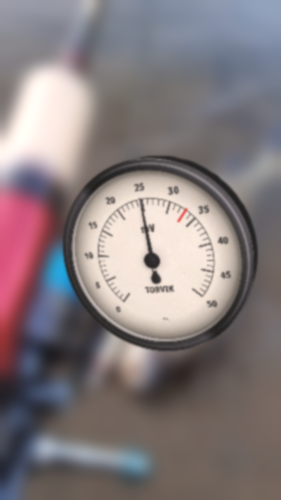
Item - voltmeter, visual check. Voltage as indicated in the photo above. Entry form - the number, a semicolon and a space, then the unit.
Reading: 25; mV
